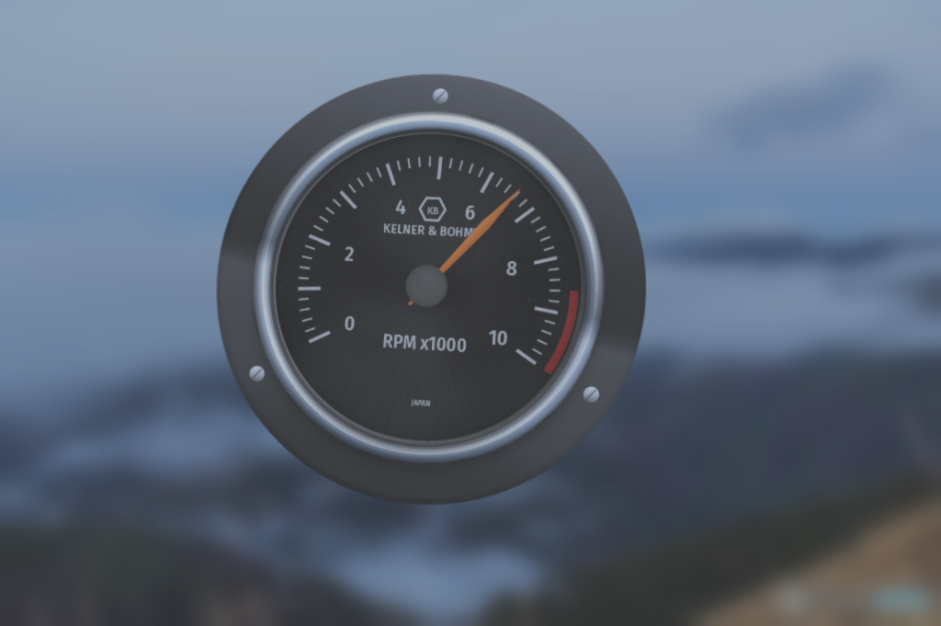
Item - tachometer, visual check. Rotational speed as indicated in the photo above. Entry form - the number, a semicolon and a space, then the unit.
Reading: 6600; rpm
